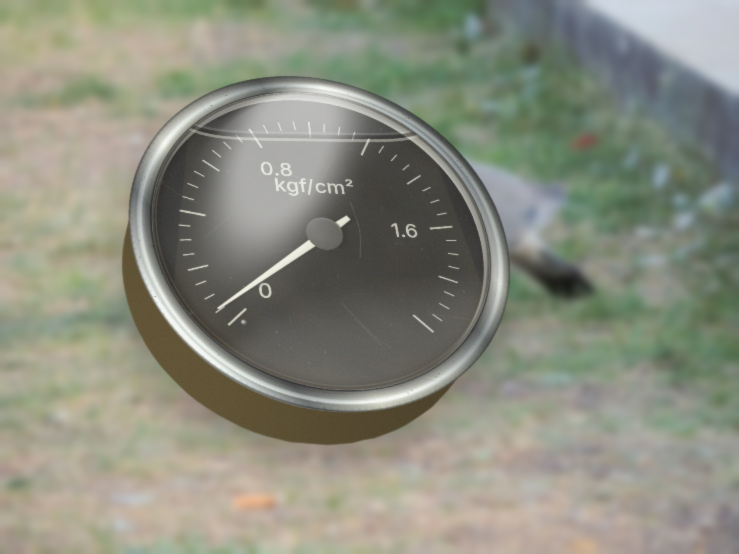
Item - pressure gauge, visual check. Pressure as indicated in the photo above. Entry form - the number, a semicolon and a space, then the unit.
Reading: 0.05; kg/cm²
